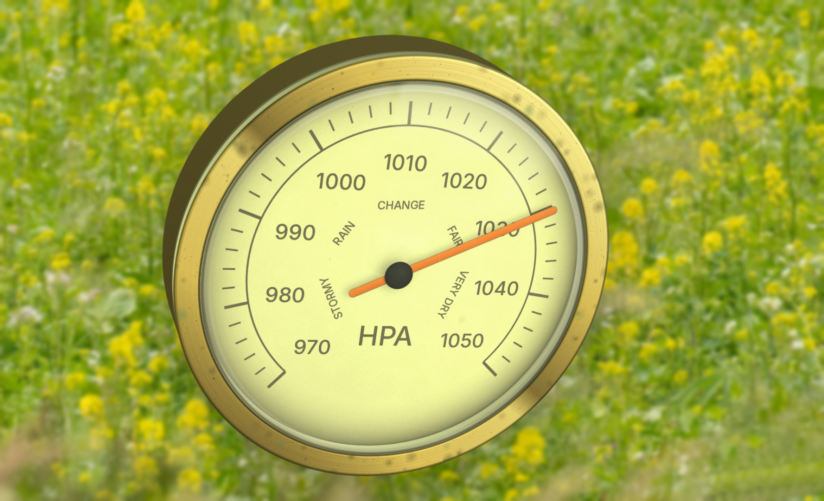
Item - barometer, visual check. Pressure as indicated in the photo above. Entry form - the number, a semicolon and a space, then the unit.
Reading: 1030; hPa
